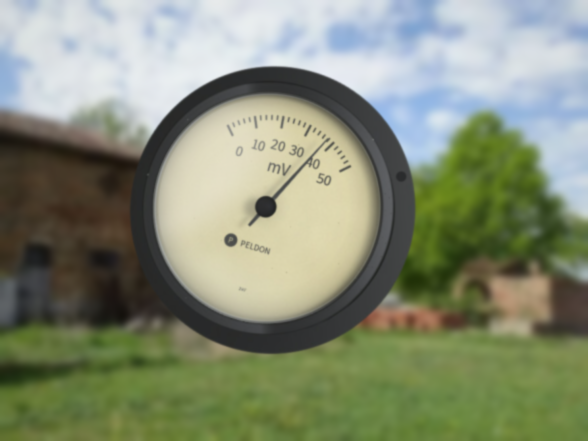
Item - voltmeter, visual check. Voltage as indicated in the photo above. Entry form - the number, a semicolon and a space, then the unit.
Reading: 38; mV
